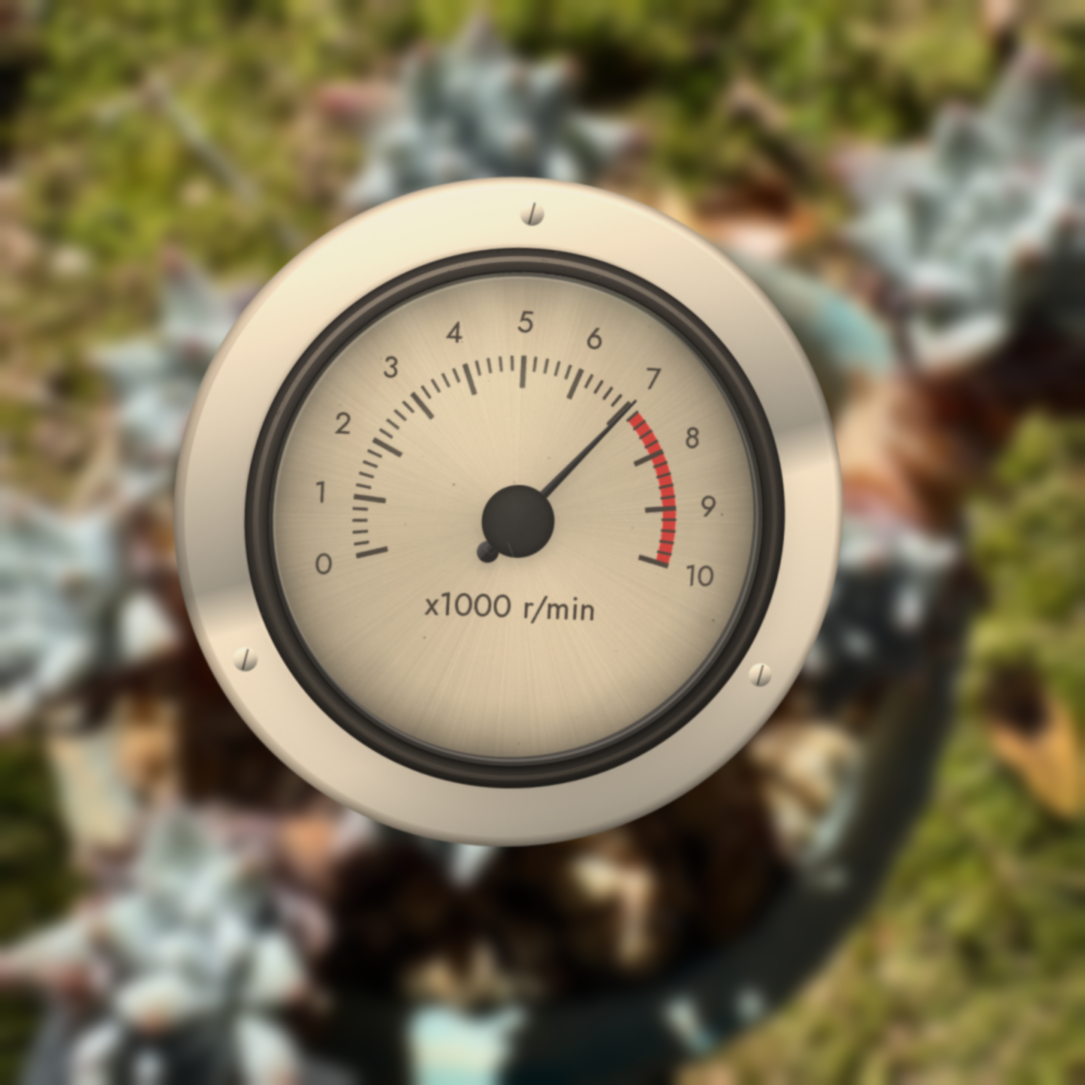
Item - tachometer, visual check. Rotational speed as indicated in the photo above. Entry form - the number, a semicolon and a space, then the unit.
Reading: 7000; rpm
